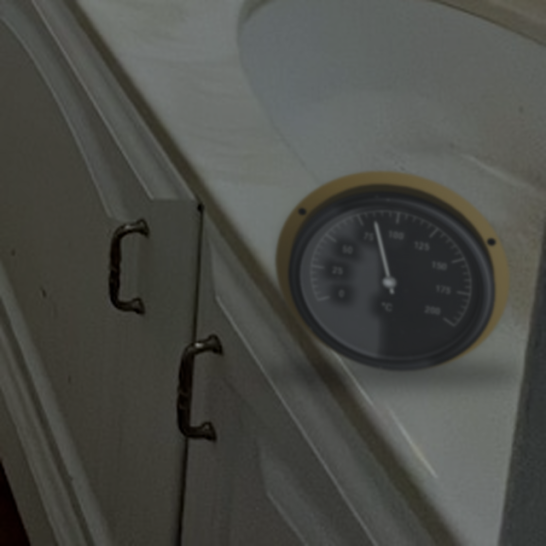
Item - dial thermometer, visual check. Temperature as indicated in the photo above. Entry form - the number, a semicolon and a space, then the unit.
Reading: 85; °C
